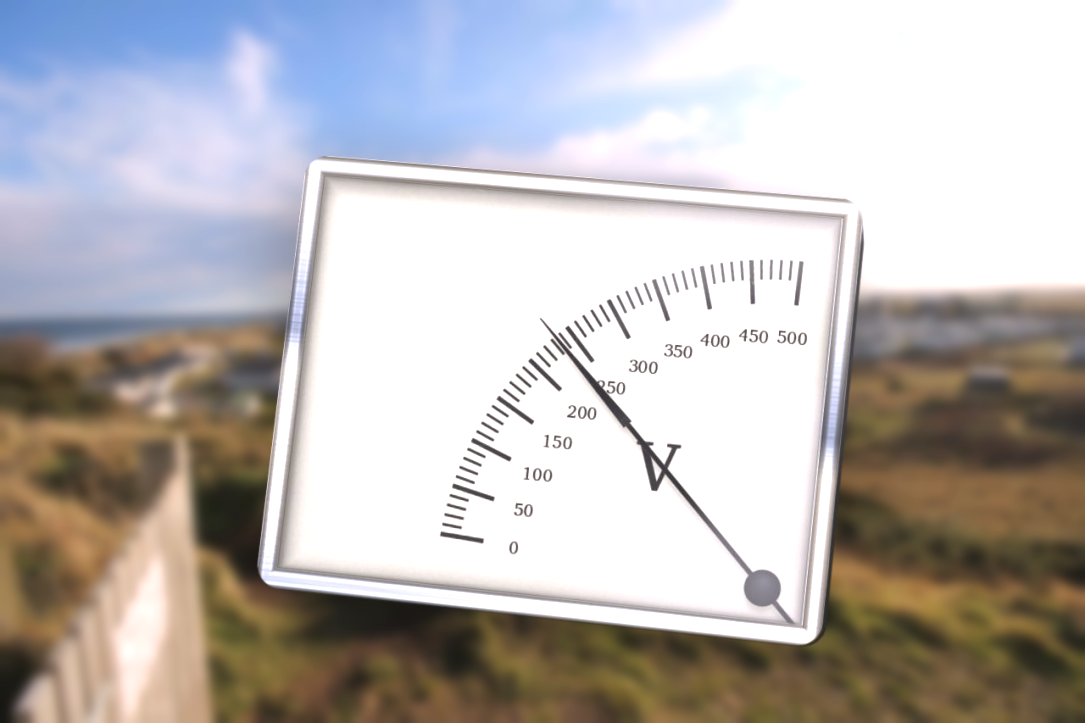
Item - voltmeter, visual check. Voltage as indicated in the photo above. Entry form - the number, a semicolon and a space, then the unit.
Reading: 235; V
